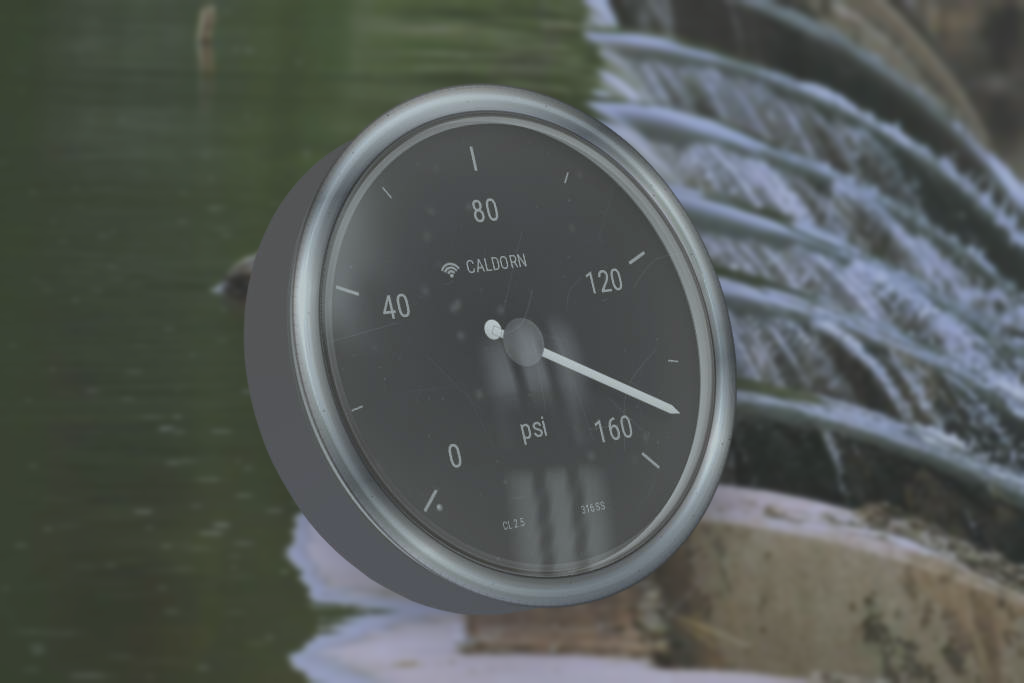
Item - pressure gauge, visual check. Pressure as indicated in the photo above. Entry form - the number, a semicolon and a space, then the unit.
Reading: 150; psi
